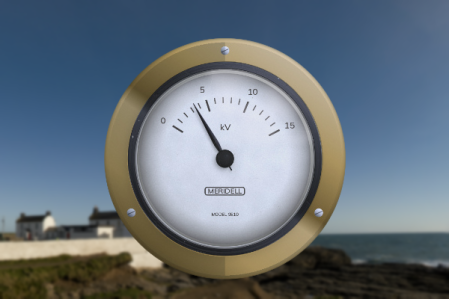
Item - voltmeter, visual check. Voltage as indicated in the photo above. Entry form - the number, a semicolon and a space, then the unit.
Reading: 3.5; kV
